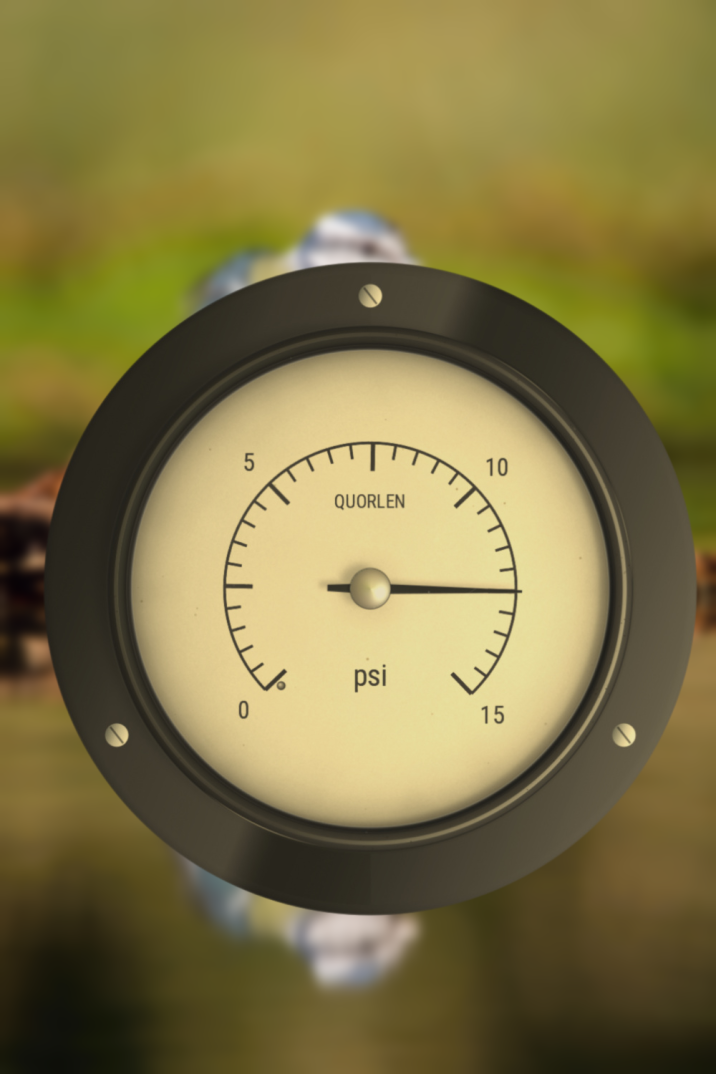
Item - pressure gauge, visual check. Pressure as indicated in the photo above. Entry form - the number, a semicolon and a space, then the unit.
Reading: 12.5; psi
